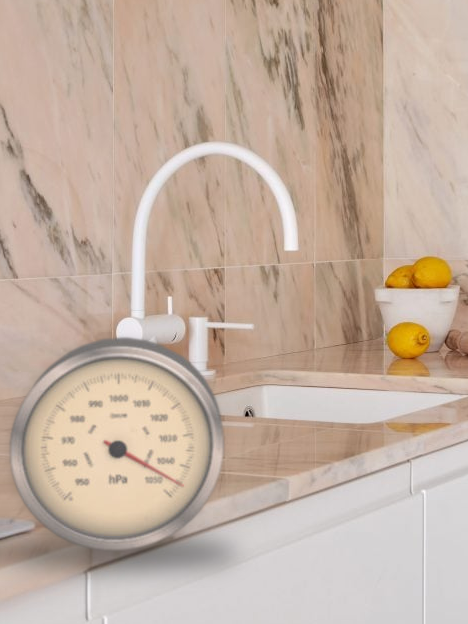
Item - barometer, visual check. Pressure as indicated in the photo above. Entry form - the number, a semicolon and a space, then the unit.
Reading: 1045; hPa
